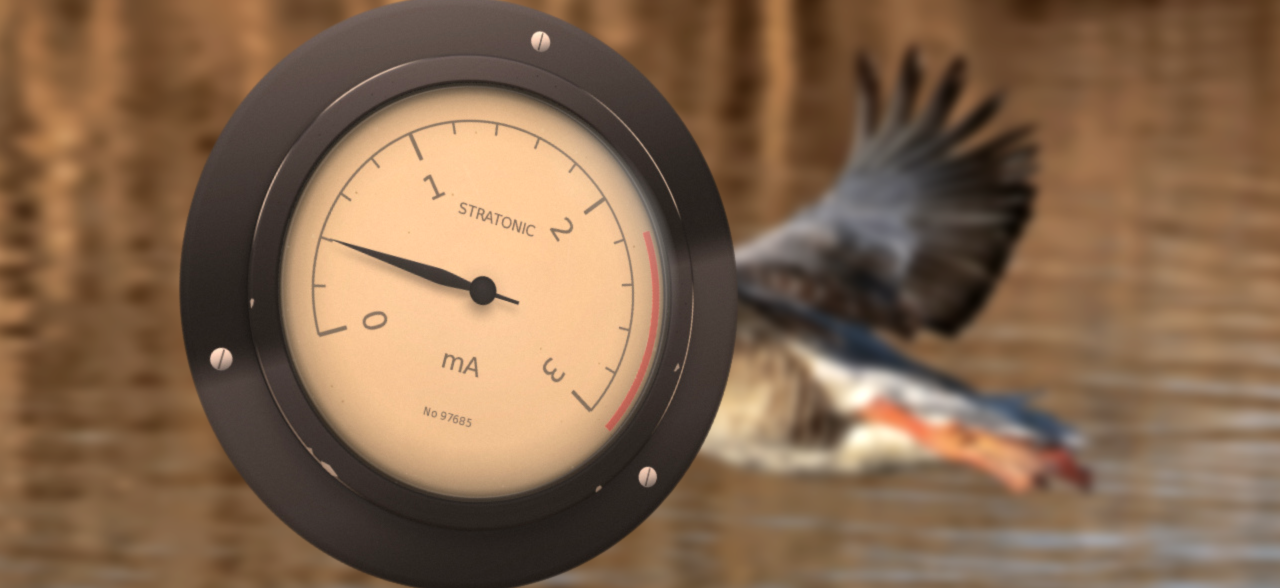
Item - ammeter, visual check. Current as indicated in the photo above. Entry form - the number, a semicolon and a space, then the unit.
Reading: 0.4; mA
